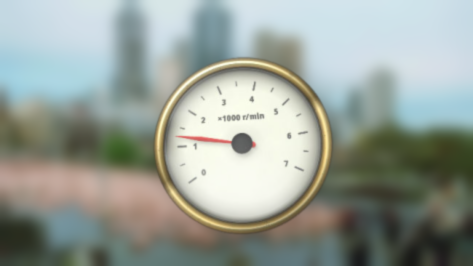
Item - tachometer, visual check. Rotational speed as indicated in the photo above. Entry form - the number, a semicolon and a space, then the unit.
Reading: 1250; rpm
